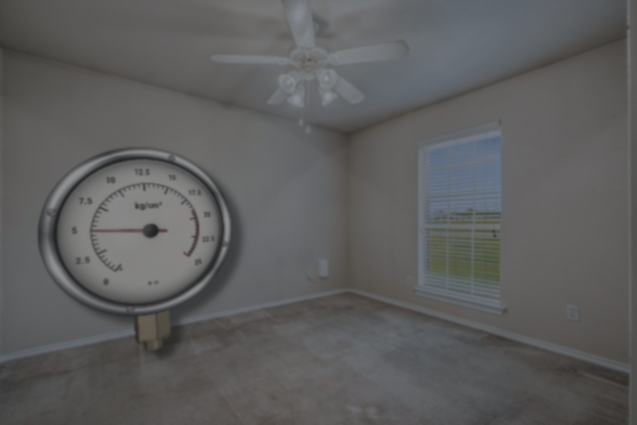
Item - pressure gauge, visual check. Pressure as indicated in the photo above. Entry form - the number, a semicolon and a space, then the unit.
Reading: 5; kg/cm²
